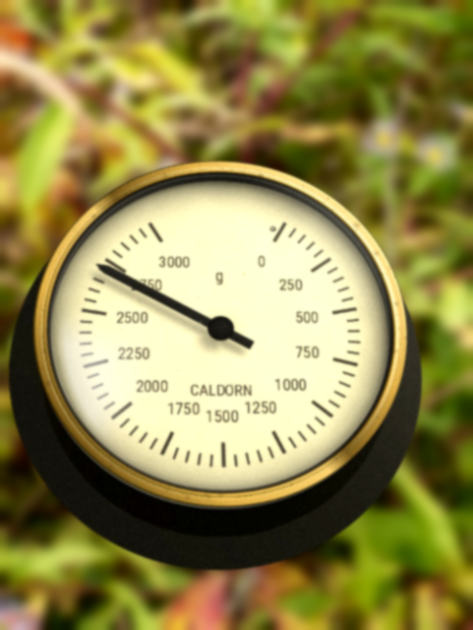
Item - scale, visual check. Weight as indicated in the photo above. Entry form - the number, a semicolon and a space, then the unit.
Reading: 2700; g
